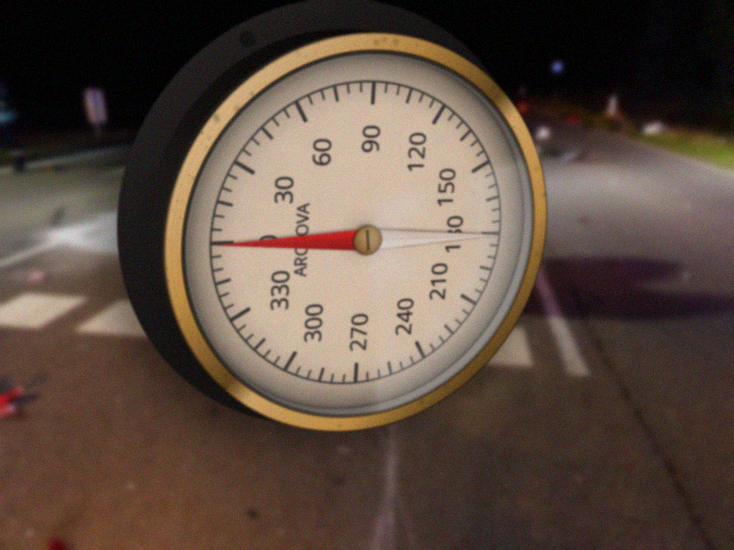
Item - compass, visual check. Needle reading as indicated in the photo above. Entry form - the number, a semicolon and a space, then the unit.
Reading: 0; °
